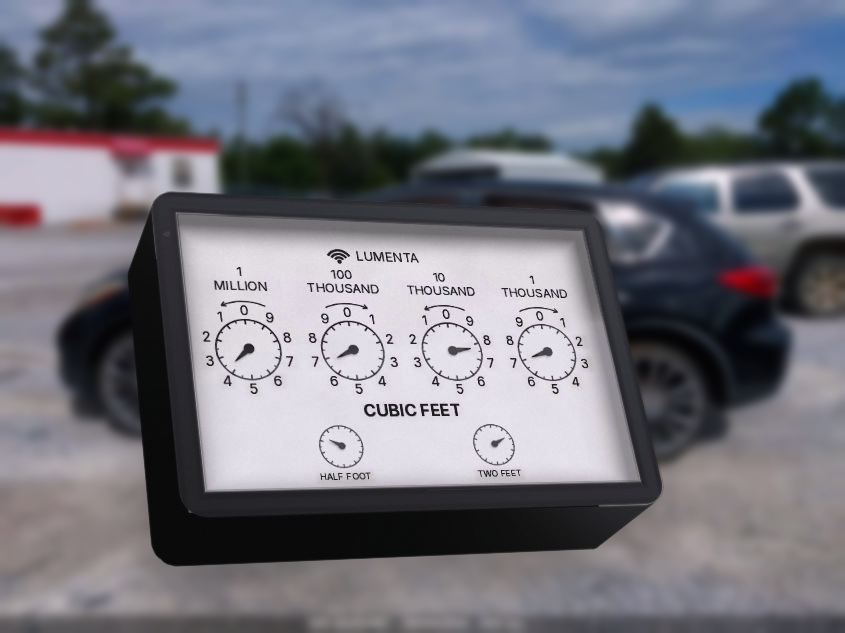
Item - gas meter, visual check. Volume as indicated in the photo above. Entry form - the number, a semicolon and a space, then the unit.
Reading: 367700; ft³
